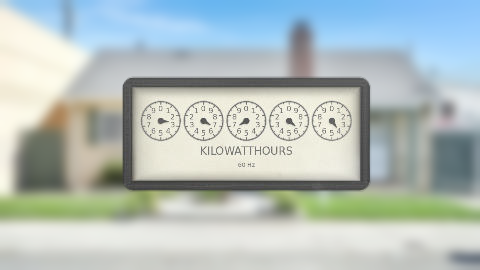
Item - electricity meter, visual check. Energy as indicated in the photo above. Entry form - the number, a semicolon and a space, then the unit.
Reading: 26664; kWh
